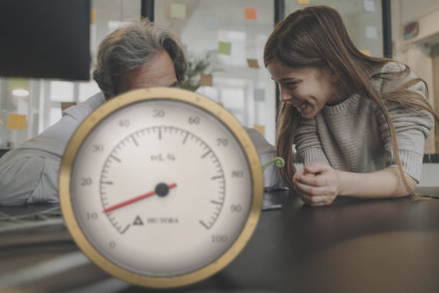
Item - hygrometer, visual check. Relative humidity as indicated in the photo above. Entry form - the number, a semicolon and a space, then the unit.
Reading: 10; %
